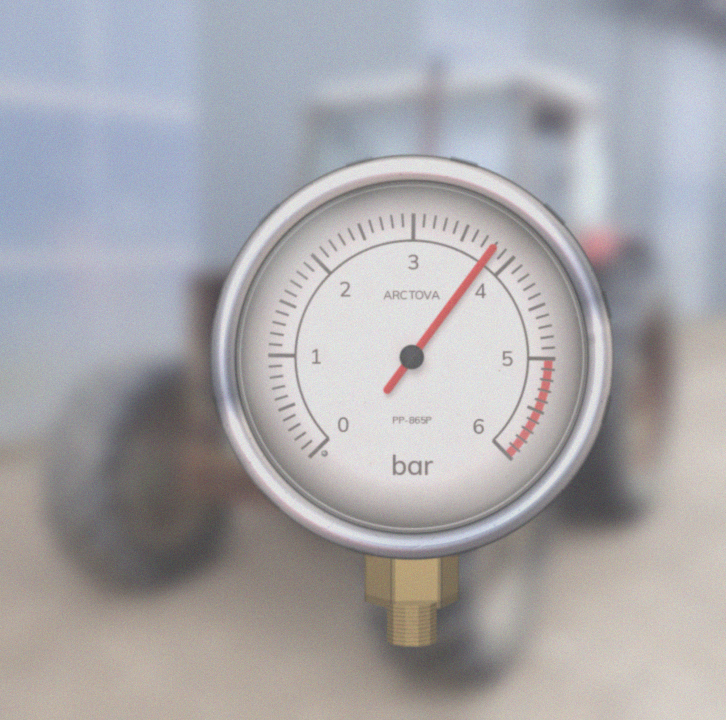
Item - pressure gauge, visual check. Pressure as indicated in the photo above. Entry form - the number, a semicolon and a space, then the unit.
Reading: 3.8; bar
